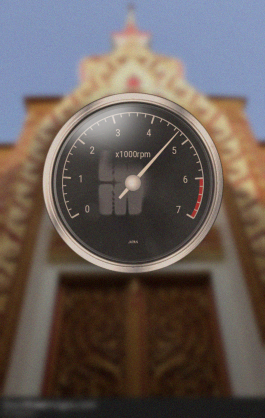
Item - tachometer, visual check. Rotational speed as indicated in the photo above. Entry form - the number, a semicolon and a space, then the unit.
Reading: 4700; rpm
